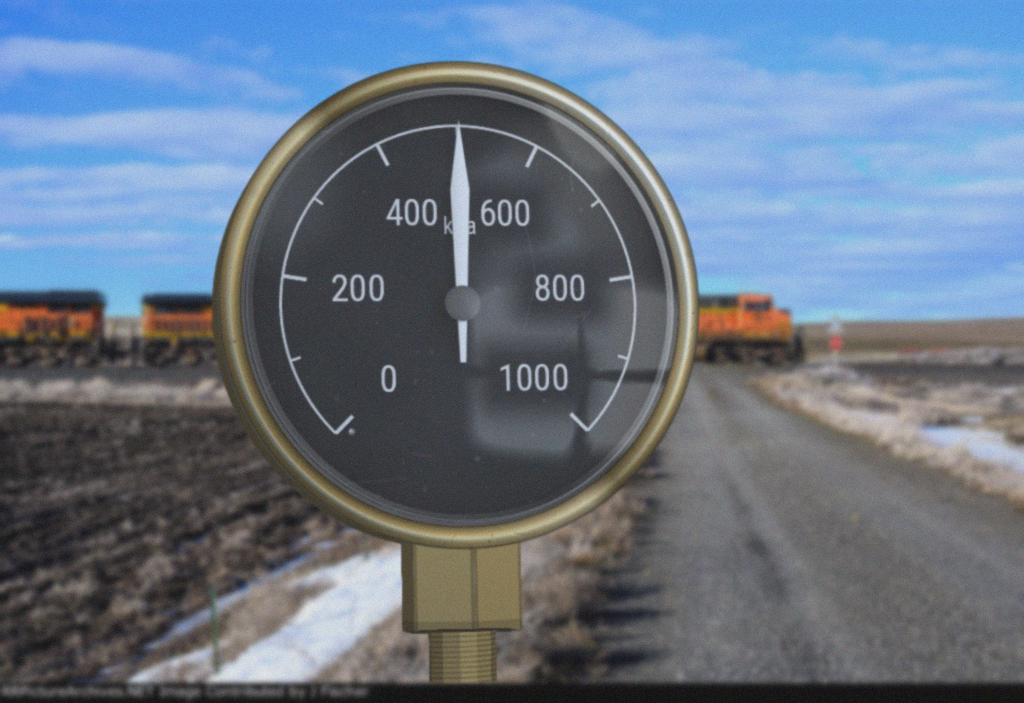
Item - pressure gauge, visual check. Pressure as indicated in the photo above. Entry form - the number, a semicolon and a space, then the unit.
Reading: 500; kPa
